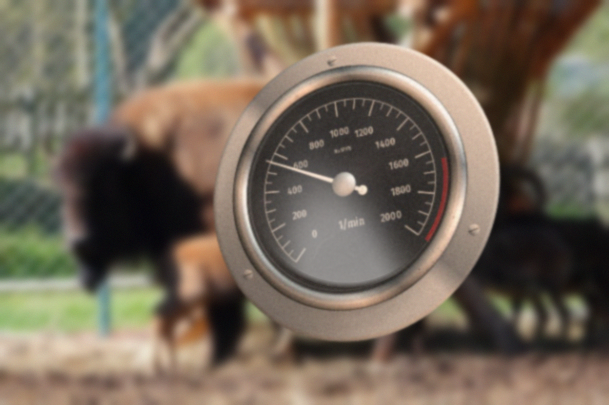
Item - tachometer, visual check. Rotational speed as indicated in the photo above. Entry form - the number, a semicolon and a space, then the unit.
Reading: 550; rpm
